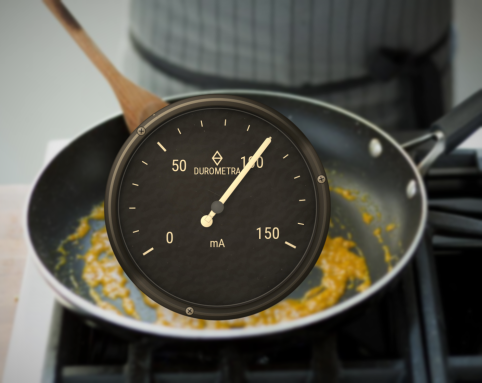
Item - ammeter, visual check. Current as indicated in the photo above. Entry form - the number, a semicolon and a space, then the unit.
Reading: 100; mA
